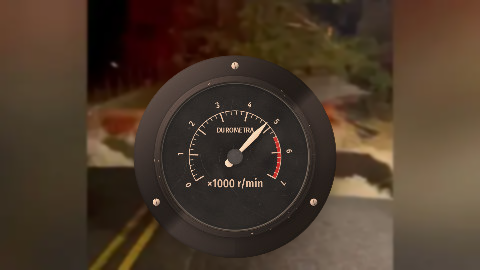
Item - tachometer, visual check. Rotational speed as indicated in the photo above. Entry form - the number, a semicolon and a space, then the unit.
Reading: 4800; rpm
